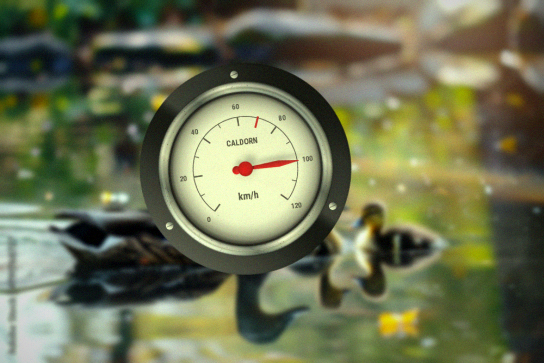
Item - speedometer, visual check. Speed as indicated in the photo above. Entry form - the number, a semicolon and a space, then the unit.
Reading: 100; km/h
